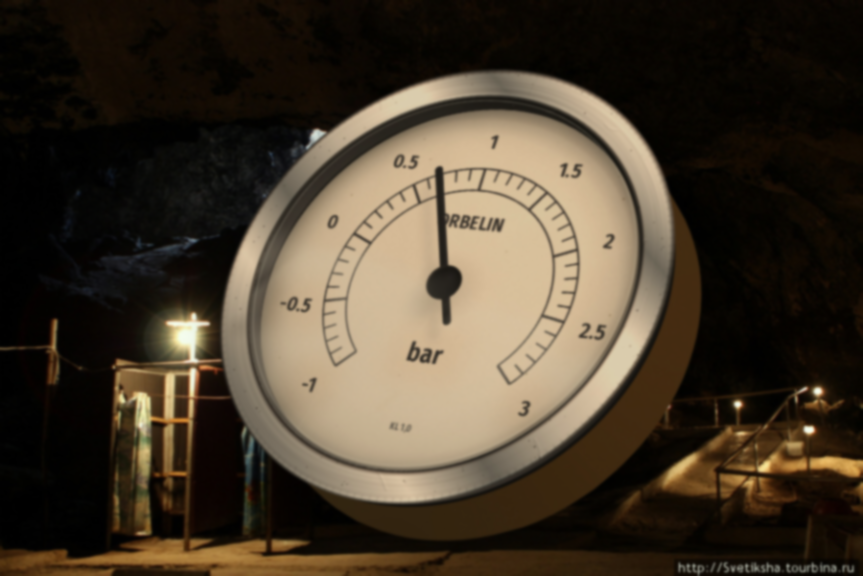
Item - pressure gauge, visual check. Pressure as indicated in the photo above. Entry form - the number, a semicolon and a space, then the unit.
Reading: 0.7; bar
